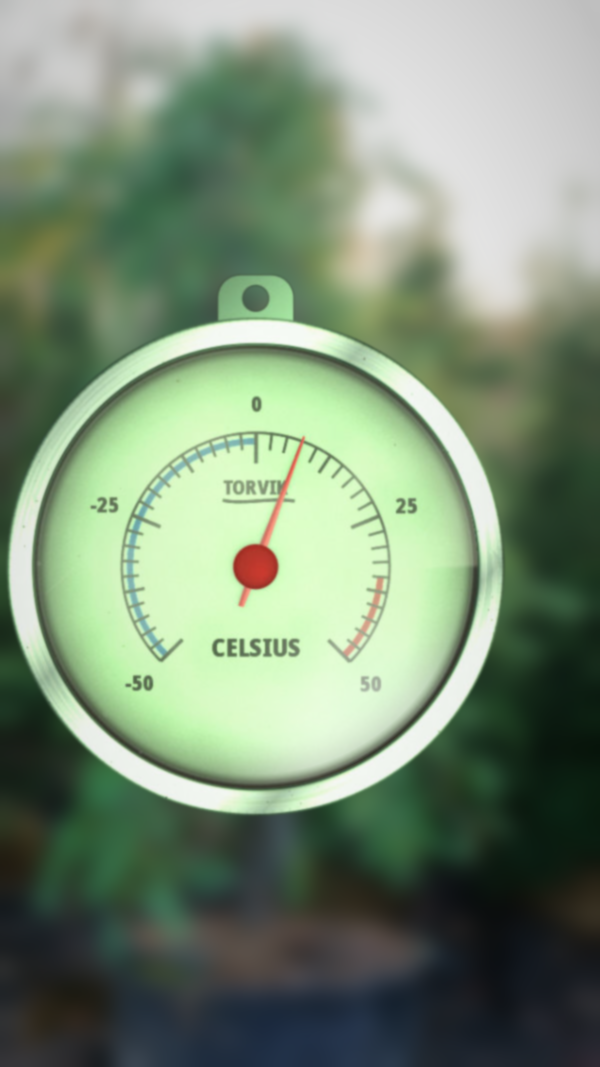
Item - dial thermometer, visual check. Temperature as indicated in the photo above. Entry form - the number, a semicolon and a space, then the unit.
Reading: 7.5; °C
